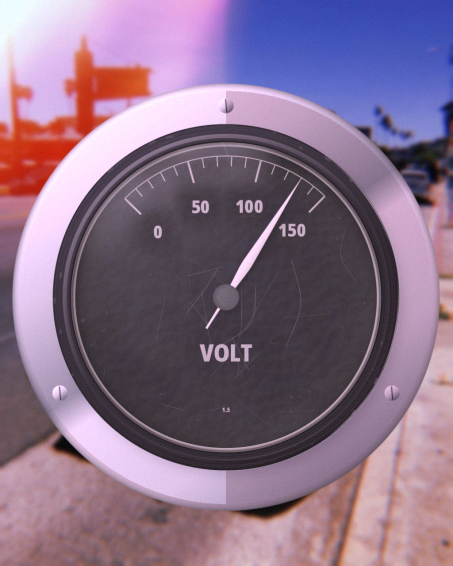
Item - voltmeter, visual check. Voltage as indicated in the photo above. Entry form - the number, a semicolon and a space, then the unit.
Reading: 130; V
